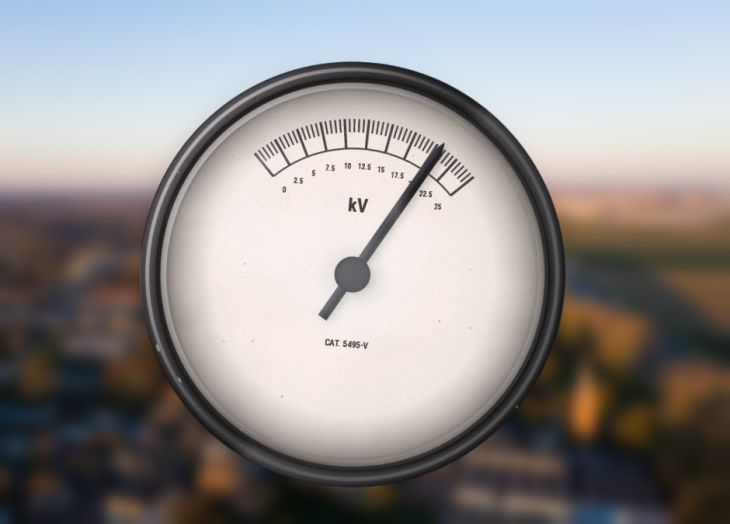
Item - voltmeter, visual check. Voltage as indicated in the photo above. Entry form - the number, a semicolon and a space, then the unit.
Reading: 20.5; kV
